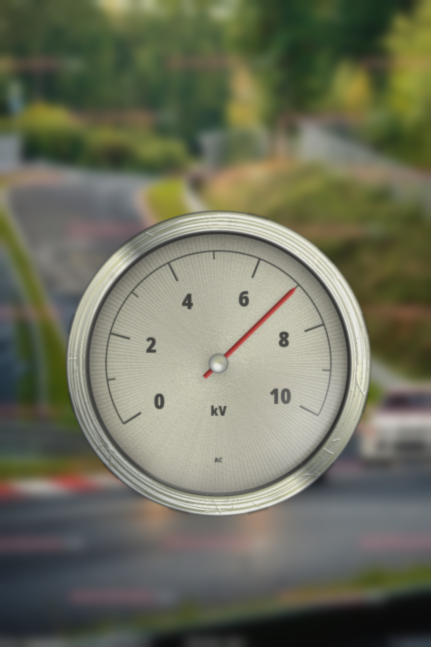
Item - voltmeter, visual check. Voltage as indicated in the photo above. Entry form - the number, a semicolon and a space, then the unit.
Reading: 7; kV
